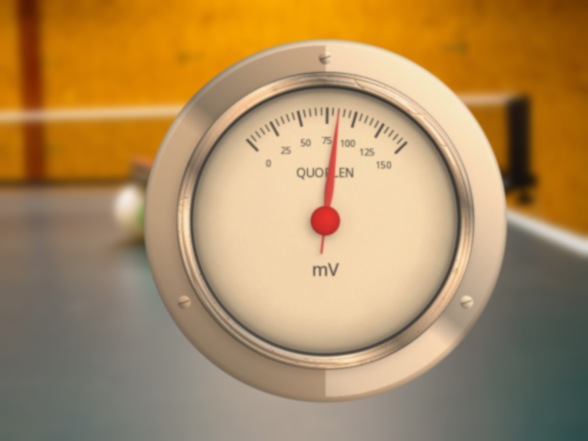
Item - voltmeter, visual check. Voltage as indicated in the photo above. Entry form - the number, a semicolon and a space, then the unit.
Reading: 85; mV
